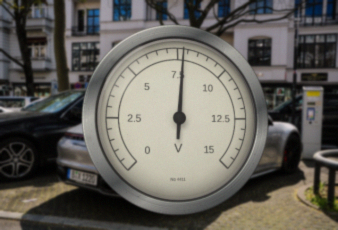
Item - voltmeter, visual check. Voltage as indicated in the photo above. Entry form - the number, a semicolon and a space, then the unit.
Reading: 7.75; V
